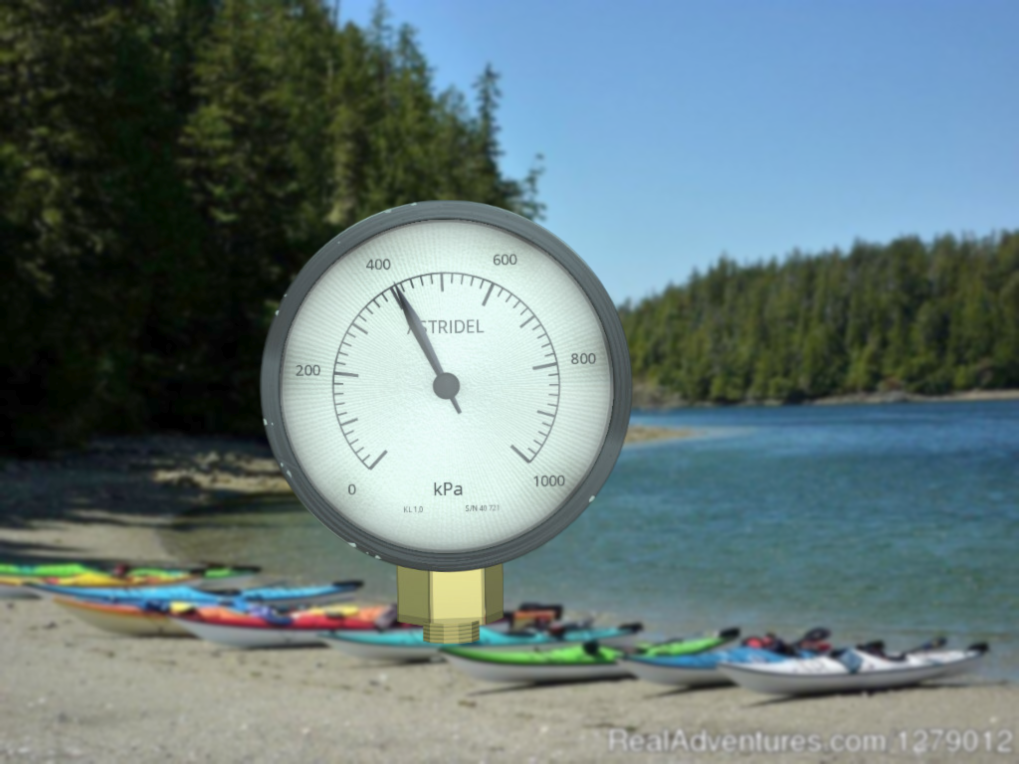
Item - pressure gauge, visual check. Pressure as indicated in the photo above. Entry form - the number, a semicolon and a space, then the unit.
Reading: 410; kPa
